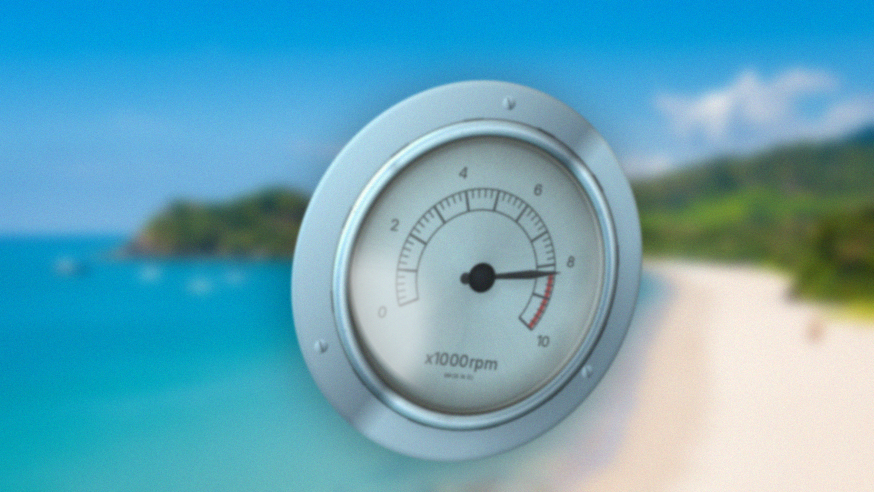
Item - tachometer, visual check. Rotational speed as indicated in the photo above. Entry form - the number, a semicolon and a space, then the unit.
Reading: 8200; rpm
